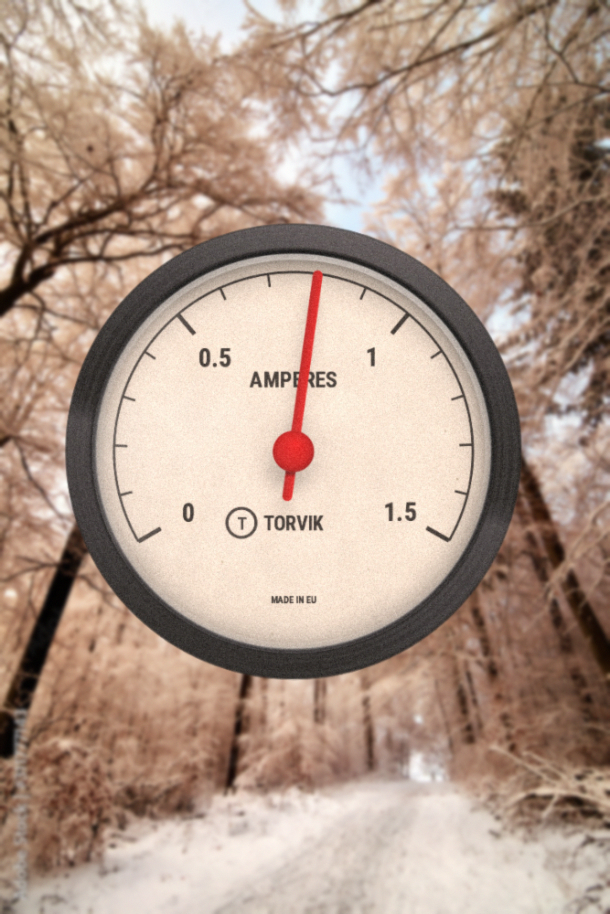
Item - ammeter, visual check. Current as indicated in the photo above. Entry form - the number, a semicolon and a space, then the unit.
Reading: 0.8; A
